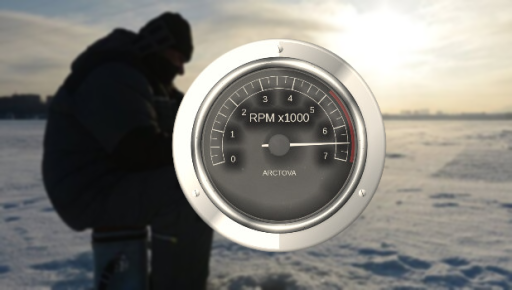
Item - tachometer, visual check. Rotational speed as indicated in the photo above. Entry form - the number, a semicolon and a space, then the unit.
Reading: 6500; rpm
